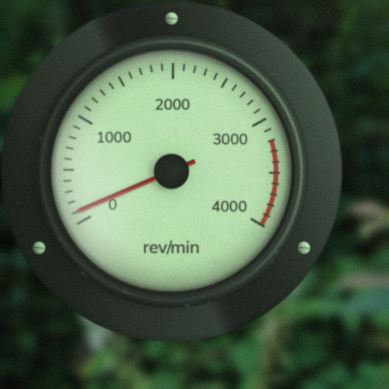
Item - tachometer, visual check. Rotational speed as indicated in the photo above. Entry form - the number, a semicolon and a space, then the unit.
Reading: 100; rpm
